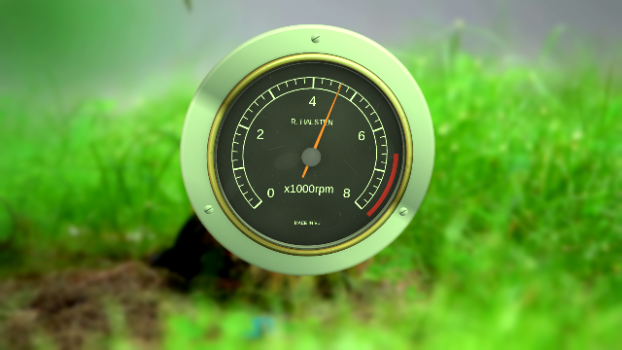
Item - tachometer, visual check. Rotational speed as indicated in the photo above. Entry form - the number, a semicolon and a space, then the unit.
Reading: 4600; rpm
